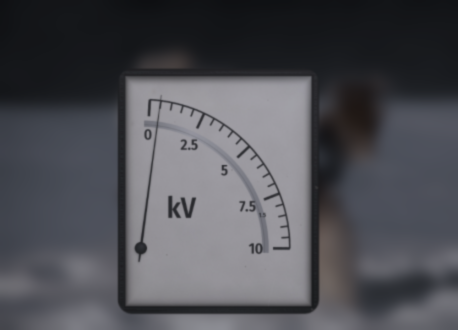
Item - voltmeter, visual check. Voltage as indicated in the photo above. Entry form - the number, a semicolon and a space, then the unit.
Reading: 0.5; kV
